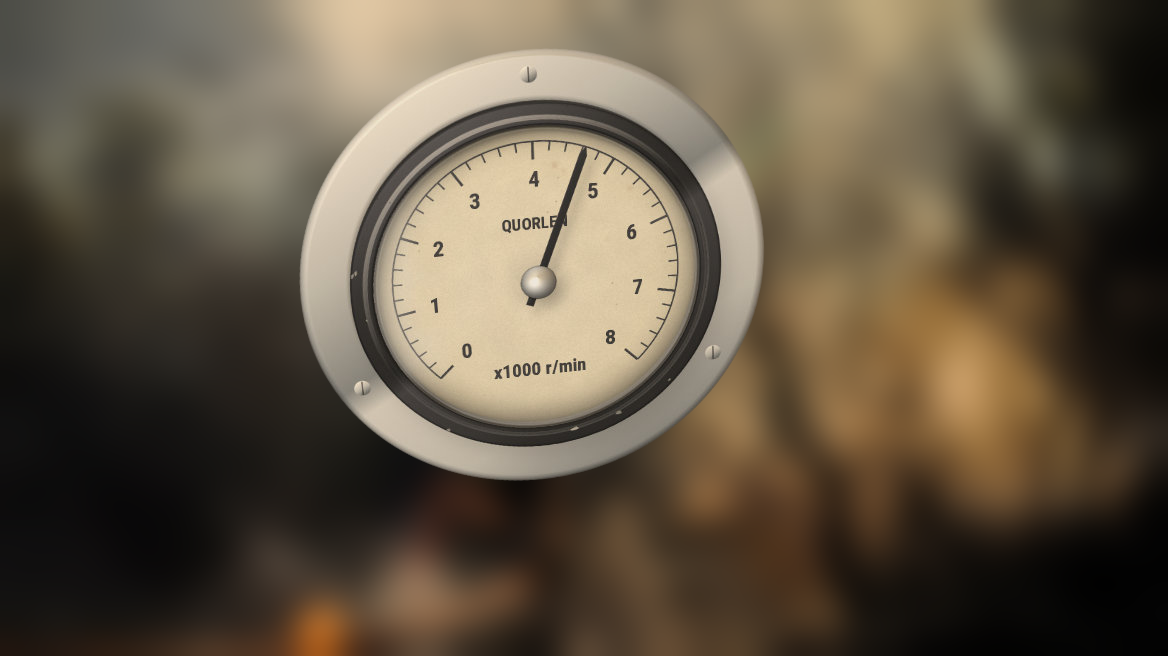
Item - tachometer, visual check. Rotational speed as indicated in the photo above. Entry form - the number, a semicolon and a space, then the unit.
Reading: 4600; rpm
